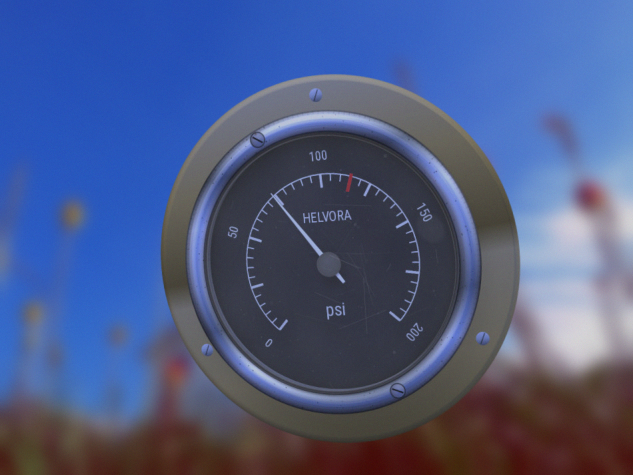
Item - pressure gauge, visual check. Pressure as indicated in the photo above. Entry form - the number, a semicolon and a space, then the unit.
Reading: 75; psi
